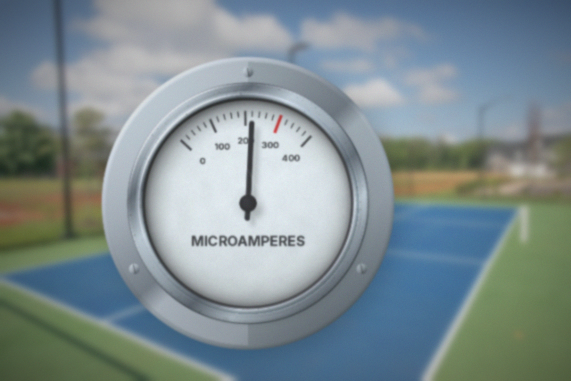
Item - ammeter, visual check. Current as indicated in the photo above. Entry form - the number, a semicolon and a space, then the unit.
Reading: 220; µA
